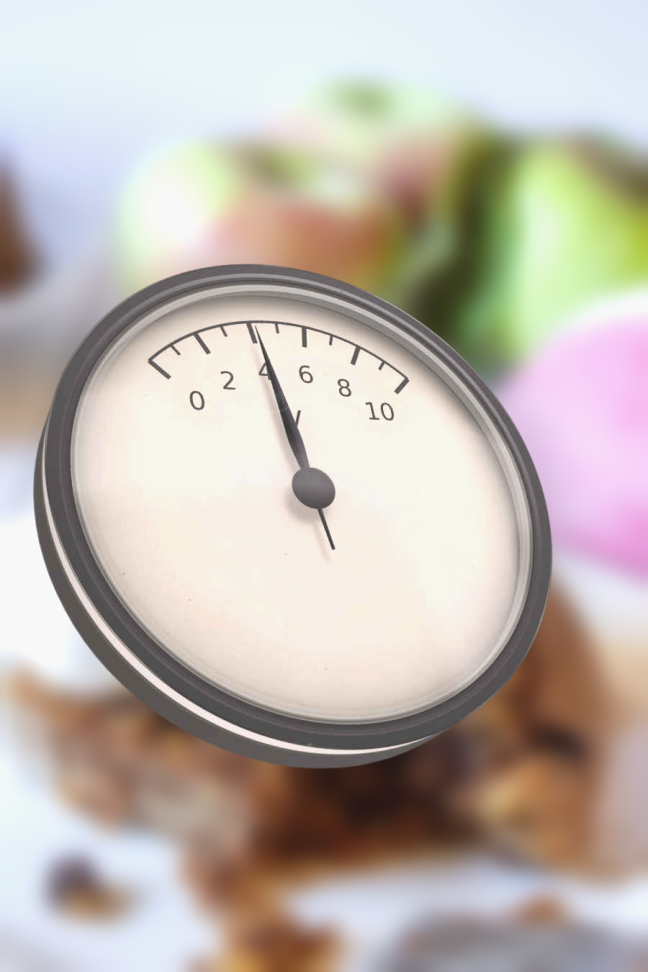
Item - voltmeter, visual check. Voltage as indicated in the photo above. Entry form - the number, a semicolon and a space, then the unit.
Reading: 4; V
